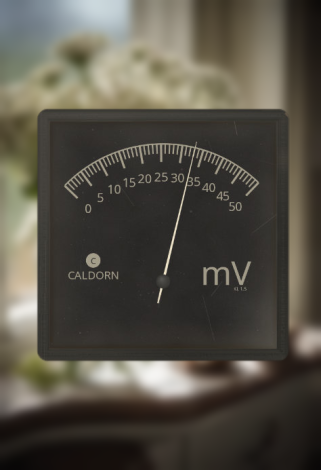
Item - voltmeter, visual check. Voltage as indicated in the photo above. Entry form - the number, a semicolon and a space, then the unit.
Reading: 33; mV
